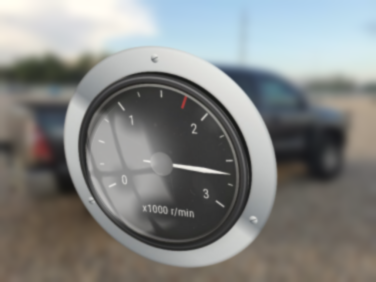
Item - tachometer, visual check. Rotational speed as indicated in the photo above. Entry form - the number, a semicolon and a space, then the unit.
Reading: 2625; rpm
